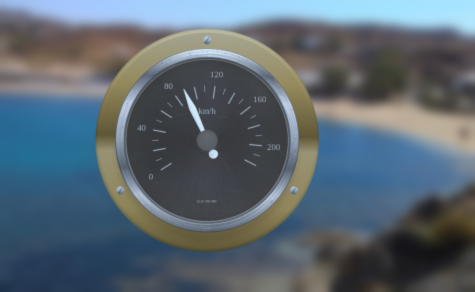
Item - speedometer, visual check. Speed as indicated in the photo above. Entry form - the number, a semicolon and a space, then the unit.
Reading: 90; km/h
